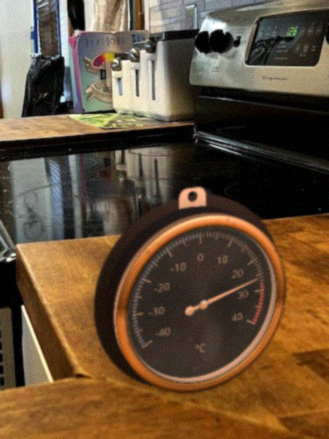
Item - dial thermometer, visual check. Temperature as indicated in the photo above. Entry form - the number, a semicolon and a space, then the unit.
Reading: 25; °C
